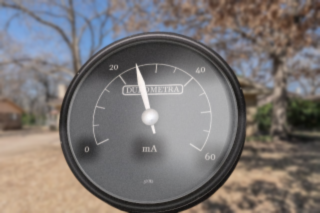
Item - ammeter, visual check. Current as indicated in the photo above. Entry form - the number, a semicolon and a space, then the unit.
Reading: 25; mA
